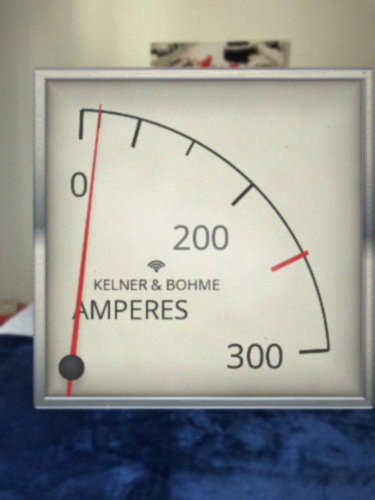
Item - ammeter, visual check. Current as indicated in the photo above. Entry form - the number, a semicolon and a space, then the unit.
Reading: 50; A
